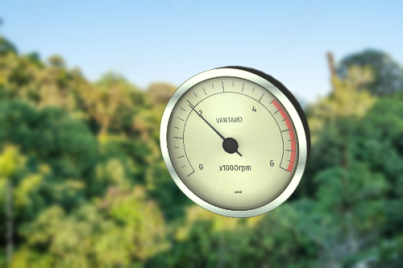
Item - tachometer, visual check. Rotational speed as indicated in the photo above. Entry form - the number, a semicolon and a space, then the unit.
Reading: 2000; rpm
